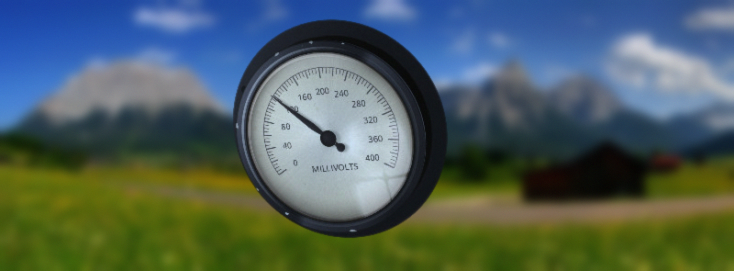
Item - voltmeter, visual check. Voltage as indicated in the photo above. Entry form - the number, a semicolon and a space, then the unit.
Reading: 120; mV
